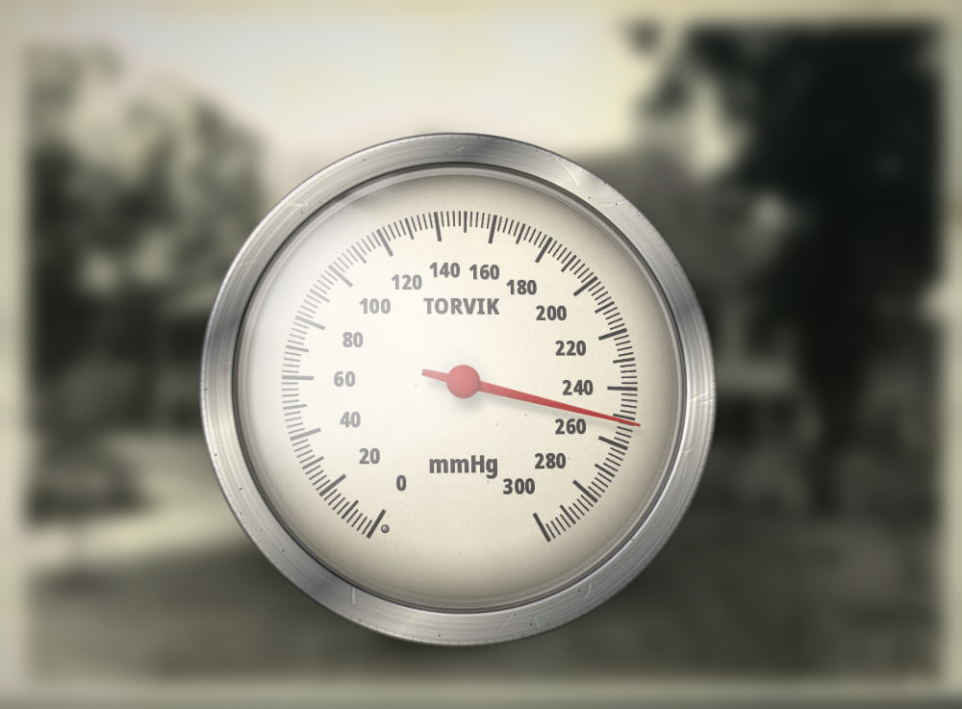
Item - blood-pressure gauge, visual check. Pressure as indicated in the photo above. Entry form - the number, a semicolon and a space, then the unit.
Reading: 252; mmHg
